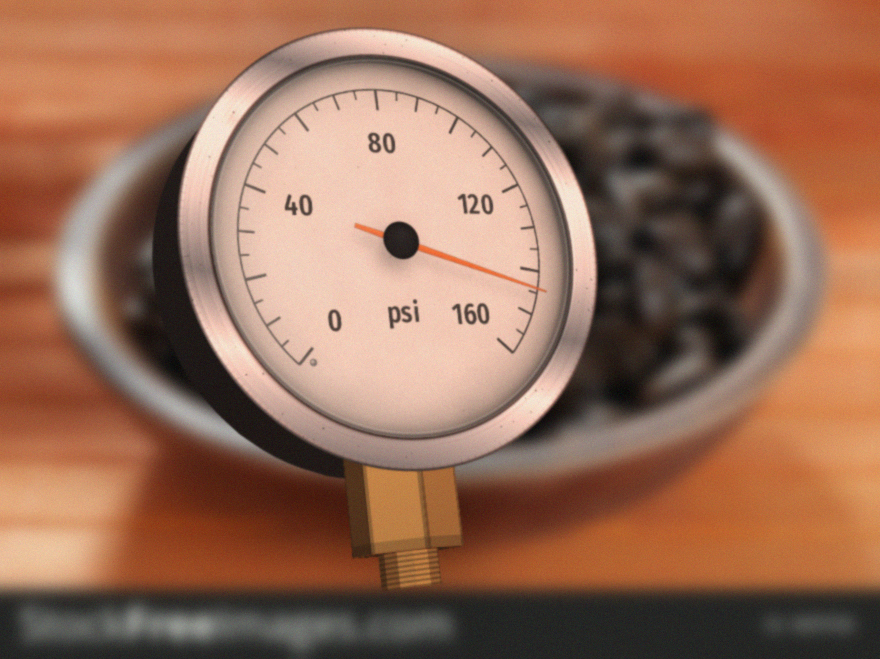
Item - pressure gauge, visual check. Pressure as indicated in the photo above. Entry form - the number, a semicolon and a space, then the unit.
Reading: 145; psi
